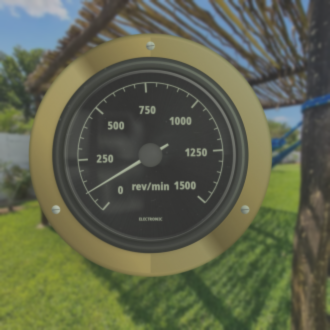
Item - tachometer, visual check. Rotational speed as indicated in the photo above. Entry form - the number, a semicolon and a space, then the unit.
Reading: 100; rpm
